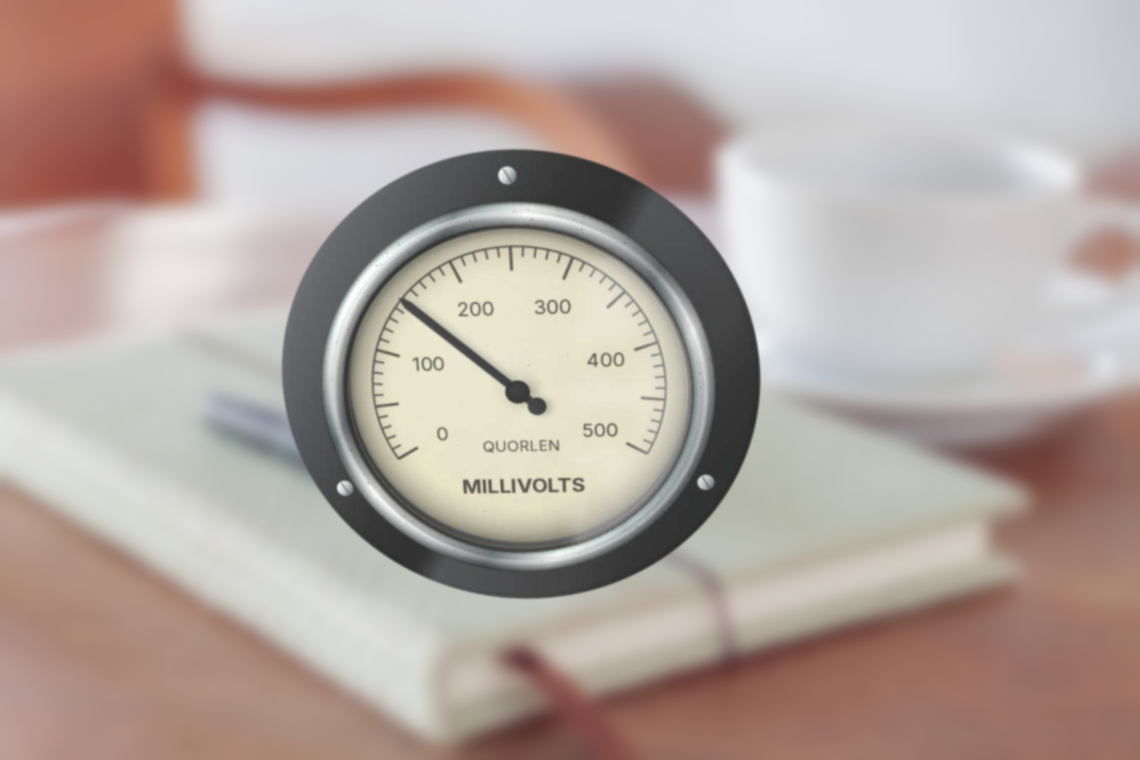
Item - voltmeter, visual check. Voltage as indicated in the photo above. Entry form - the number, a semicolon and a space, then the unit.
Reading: 150; mV
